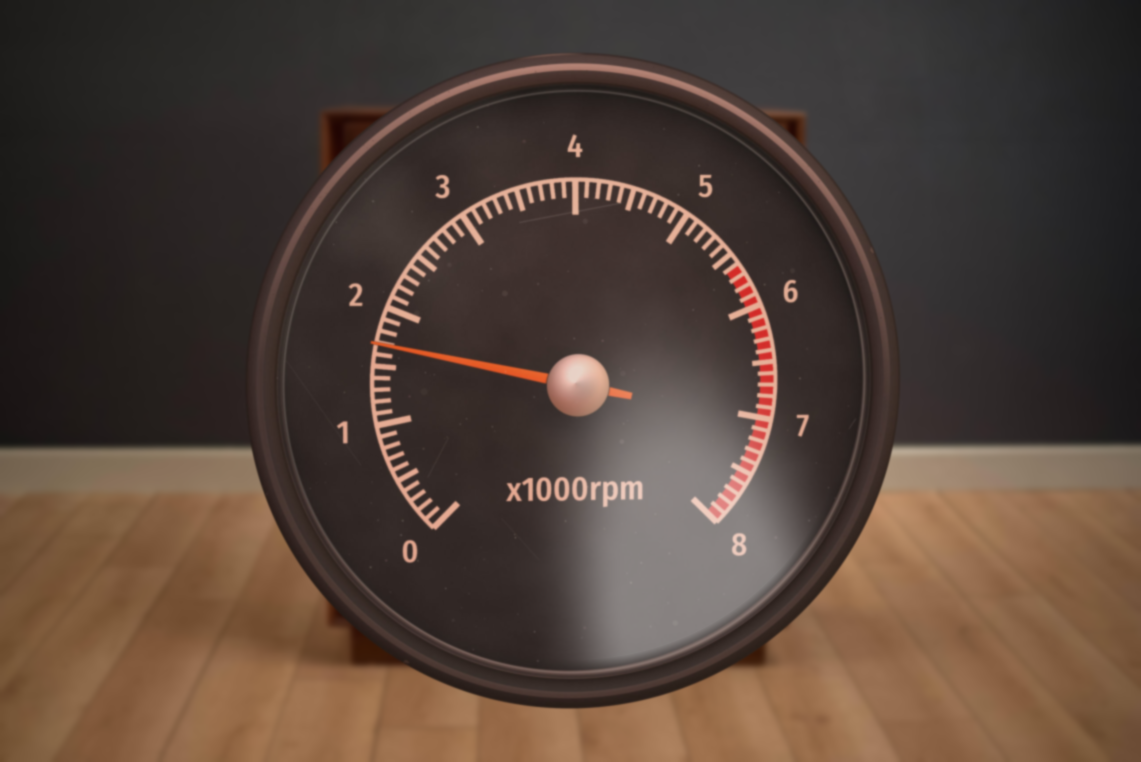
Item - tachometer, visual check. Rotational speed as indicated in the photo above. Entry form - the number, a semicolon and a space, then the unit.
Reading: 1700; rpm
